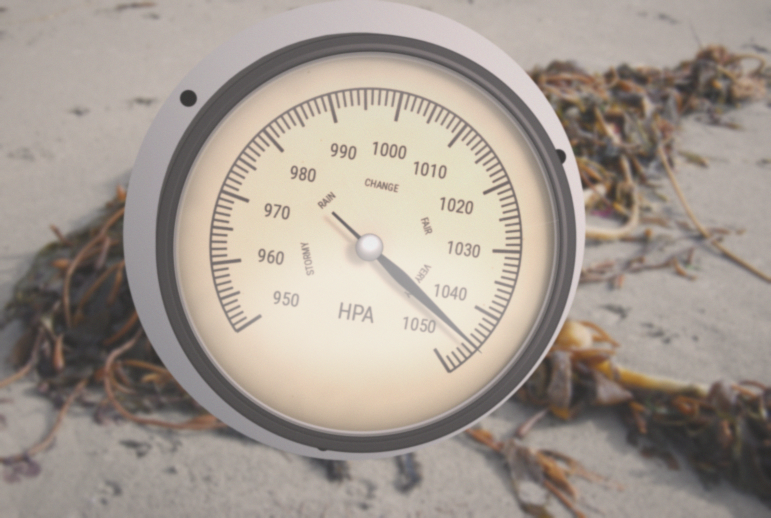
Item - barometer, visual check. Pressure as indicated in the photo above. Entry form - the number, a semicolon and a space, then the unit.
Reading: 1045; hPa
